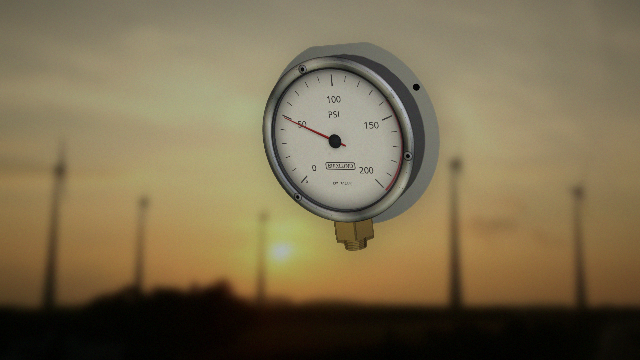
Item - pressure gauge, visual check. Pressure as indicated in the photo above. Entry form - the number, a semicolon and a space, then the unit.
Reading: 50; psi
